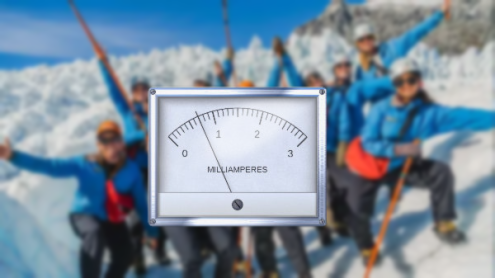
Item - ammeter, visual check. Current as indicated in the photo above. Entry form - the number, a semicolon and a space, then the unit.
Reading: 0.7; mA
